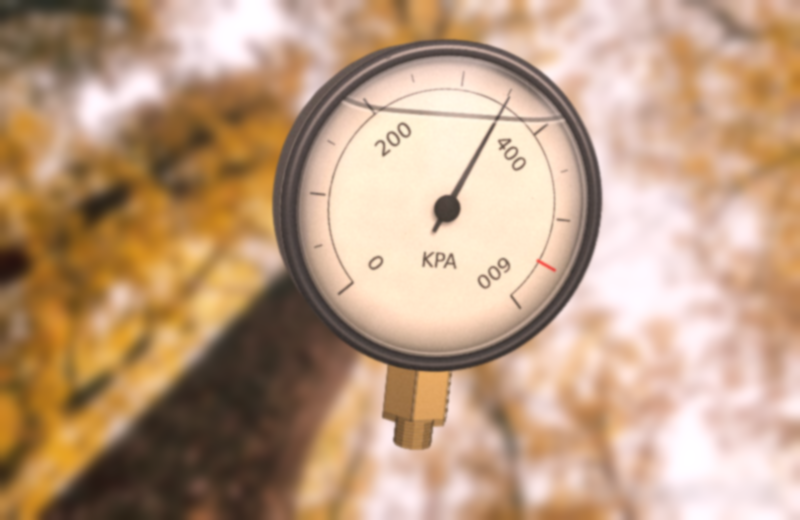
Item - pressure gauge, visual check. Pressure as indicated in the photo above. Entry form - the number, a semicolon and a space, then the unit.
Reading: 350; kPa
